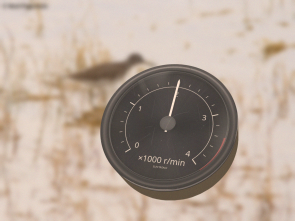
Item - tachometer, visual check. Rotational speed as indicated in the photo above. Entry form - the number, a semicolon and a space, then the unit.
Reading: 2000; rpm
